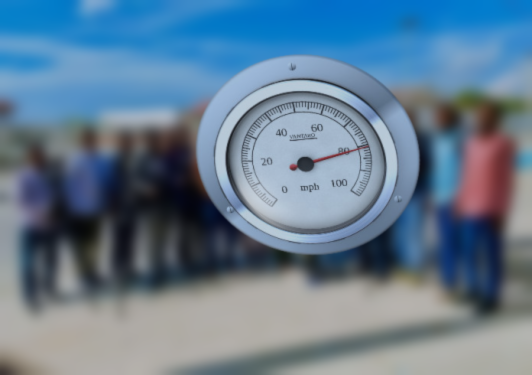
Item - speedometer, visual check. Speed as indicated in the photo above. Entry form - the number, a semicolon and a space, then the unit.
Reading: 80; mph
